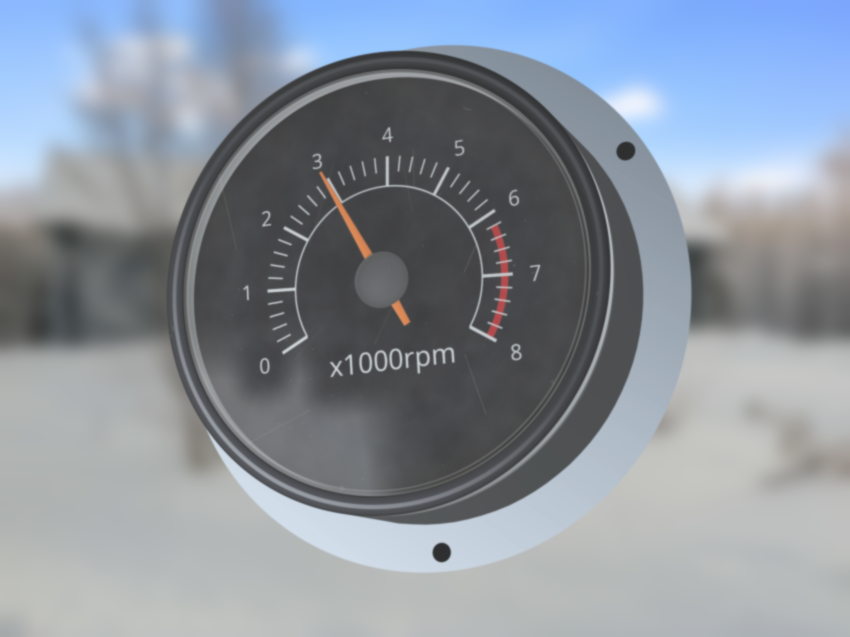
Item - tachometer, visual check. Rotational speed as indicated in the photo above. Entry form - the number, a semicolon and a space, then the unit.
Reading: 3000; rpm
